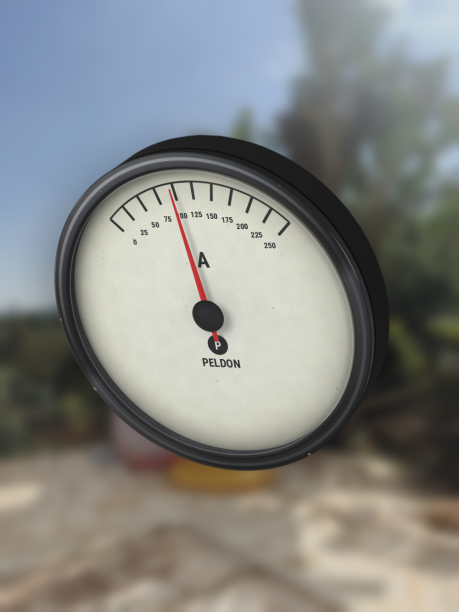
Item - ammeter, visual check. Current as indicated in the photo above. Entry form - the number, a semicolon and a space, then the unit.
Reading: 100; A
